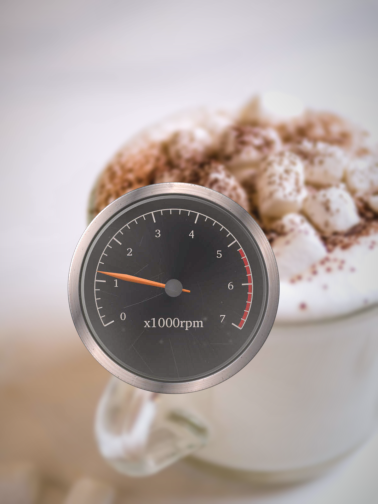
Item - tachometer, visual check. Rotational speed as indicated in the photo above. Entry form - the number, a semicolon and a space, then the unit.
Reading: 1200; rpm
